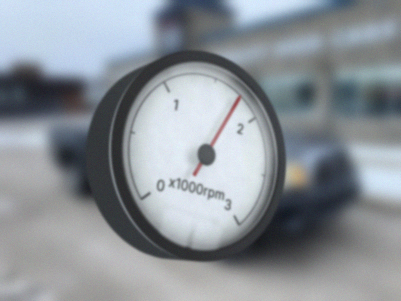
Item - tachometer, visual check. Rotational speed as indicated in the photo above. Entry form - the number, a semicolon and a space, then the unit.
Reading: 1750; rpm
